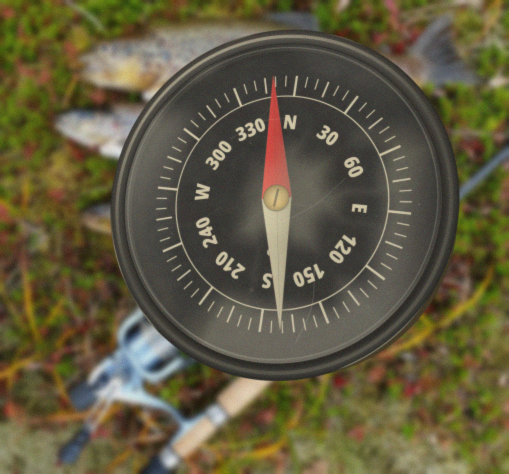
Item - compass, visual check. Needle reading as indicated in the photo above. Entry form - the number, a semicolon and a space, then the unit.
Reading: 350; °
